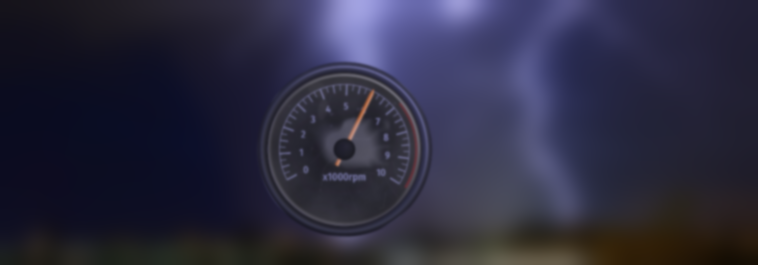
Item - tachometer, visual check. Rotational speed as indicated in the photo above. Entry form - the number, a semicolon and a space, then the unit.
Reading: 6000; rpm
